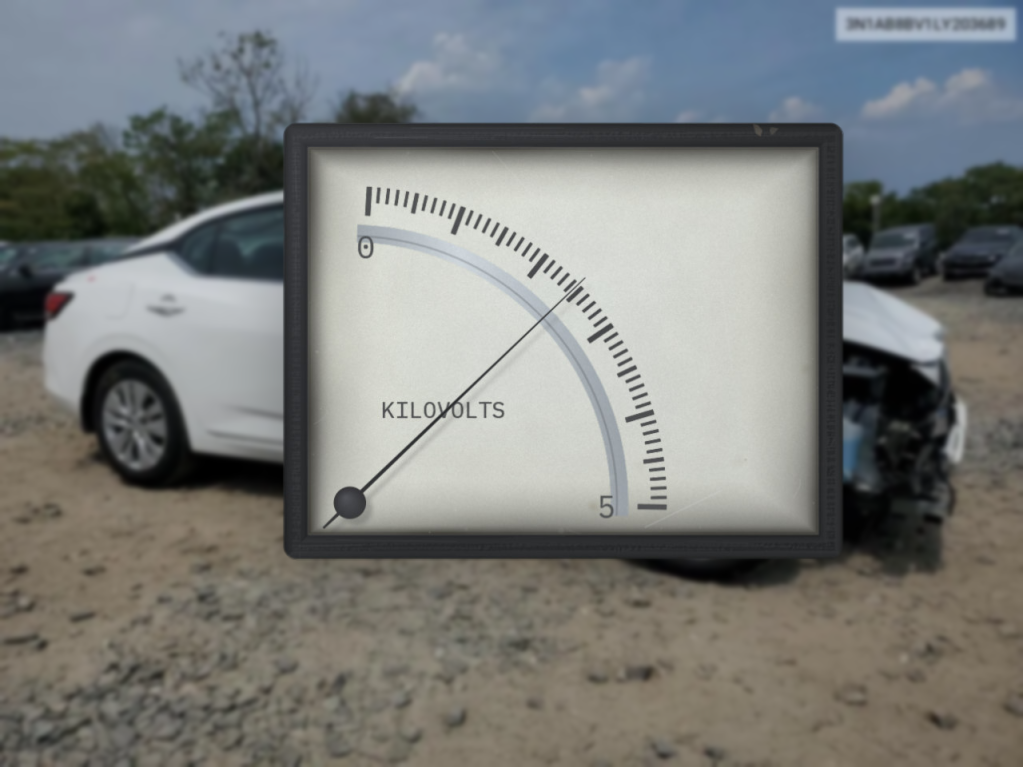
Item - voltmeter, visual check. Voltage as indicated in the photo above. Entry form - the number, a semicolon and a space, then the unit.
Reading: 2.45; kV
